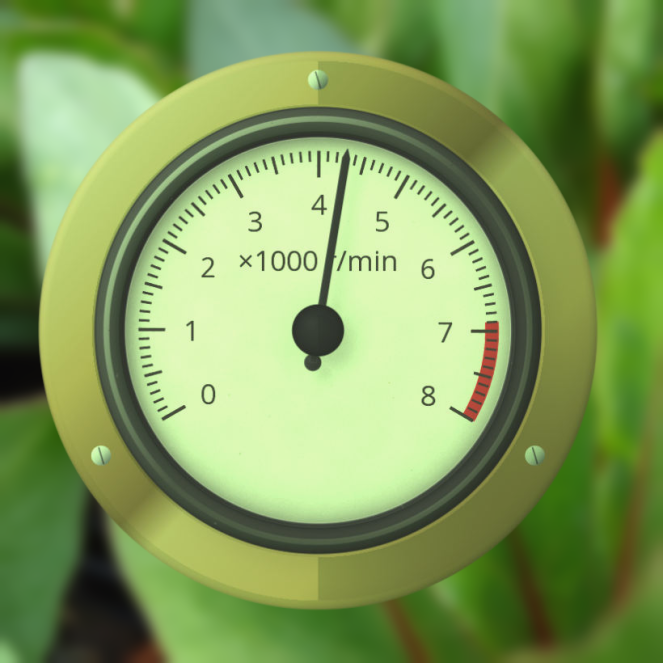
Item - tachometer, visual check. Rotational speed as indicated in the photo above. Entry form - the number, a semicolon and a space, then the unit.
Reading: 4300; rpm
